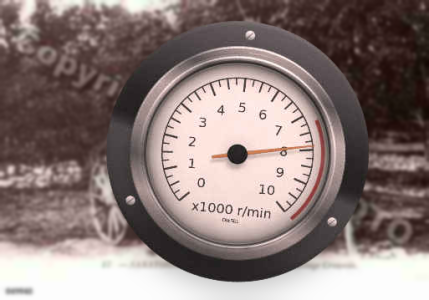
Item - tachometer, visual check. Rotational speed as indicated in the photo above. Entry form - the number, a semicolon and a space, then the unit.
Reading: 7875; rpm
